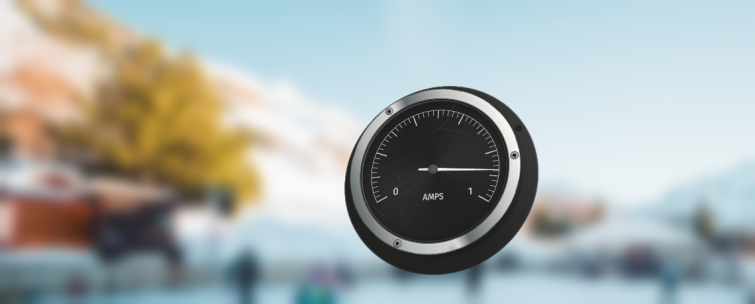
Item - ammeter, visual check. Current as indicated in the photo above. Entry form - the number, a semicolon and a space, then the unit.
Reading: 0.88; A
